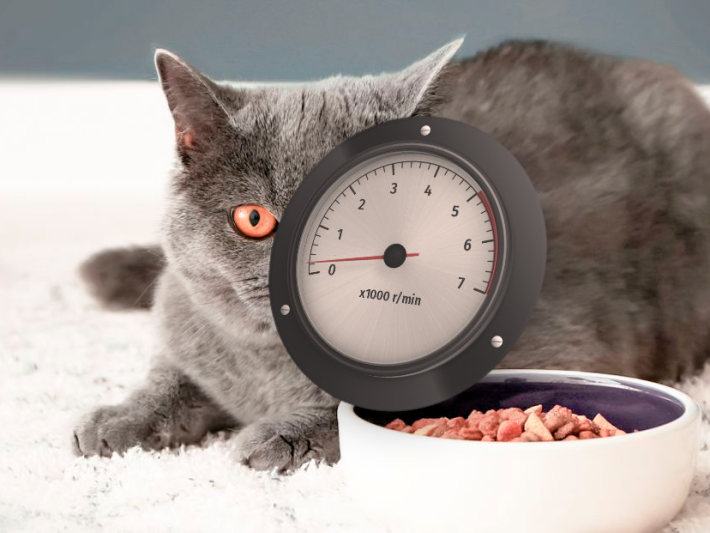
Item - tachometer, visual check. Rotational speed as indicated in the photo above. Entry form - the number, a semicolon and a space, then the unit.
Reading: 200; rpm
